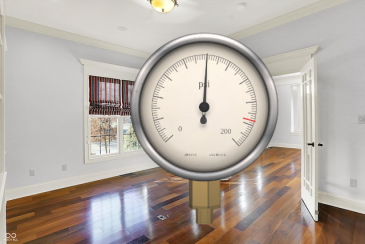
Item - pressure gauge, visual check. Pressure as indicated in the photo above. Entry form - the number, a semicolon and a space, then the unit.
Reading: 100; psi
